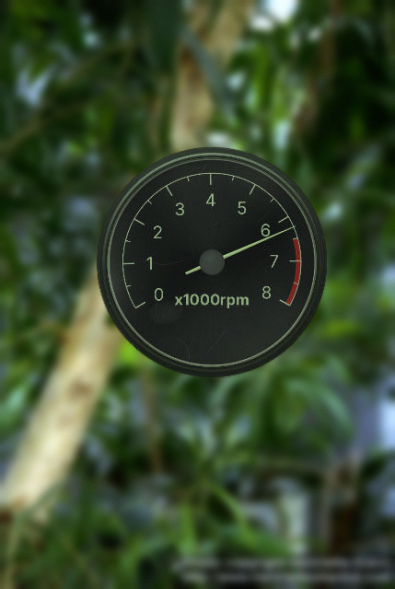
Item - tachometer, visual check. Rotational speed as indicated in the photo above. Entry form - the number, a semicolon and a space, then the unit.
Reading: 6250; rpm
